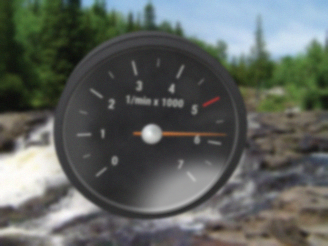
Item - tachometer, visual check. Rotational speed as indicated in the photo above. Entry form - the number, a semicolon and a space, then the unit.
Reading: 5750; rpm
